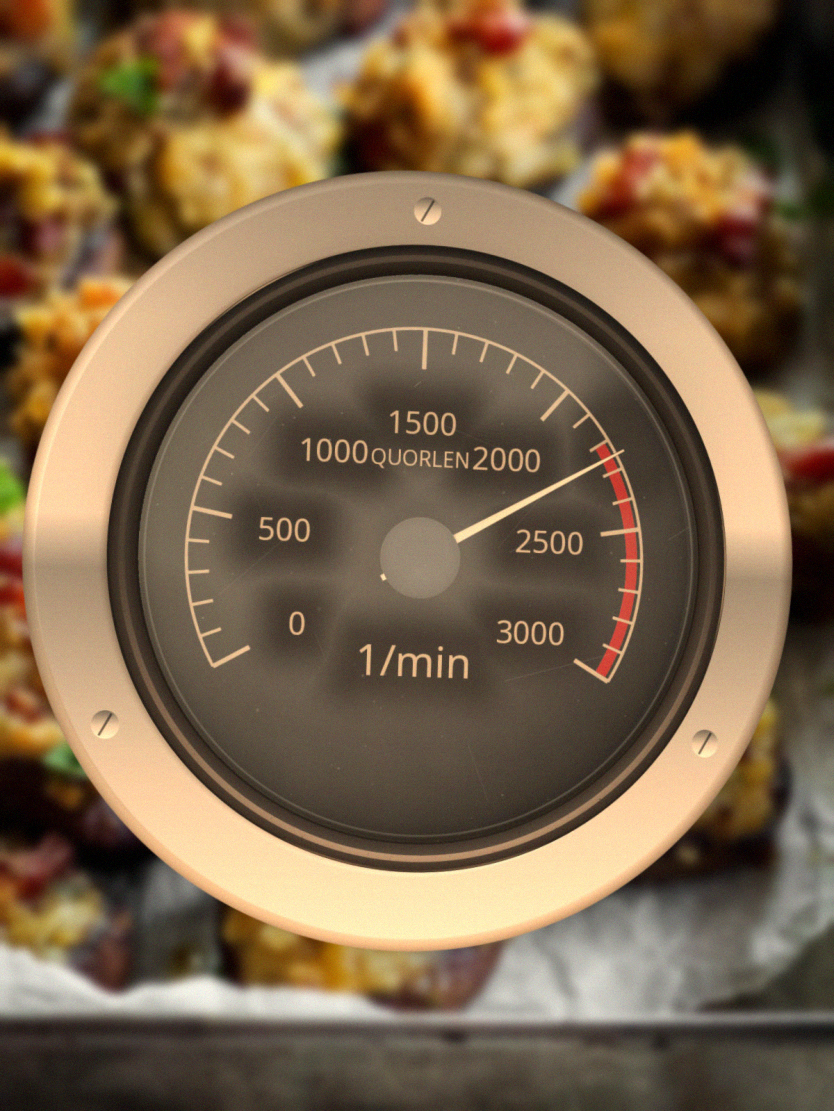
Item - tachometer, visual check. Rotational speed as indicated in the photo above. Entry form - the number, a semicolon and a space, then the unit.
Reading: 2250; rpm
